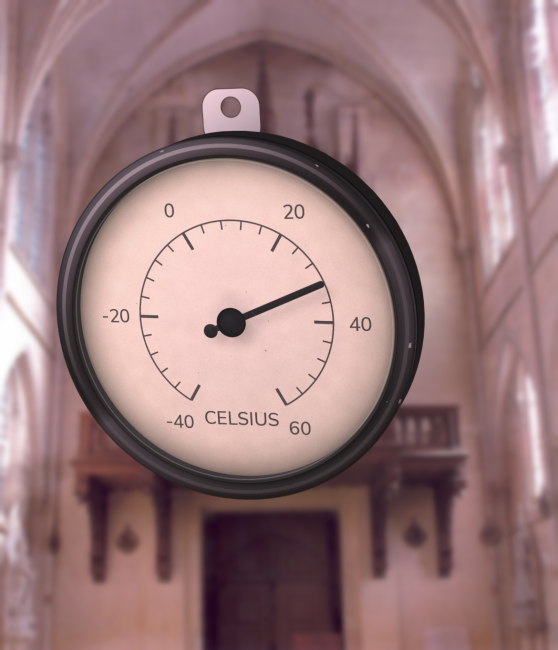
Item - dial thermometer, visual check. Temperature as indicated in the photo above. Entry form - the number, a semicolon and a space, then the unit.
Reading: 32; °C
